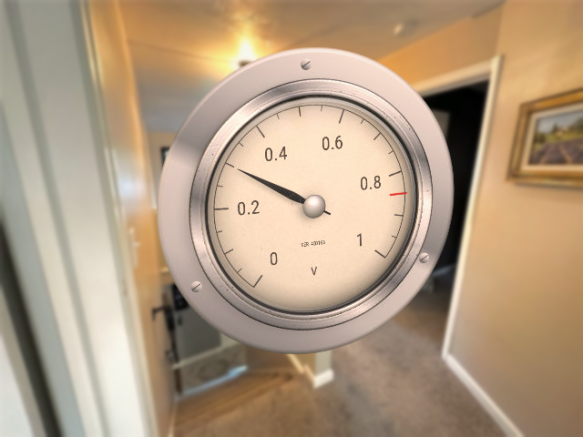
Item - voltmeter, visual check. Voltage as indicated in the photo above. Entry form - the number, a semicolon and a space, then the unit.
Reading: 0.3; V
